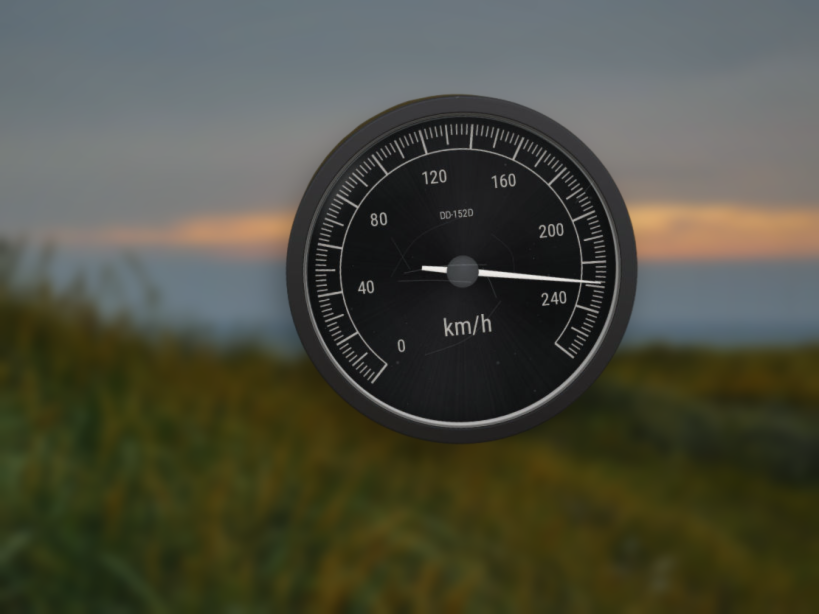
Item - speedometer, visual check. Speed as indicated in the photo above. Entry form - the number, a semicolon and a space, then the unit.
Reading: 228; km/h
